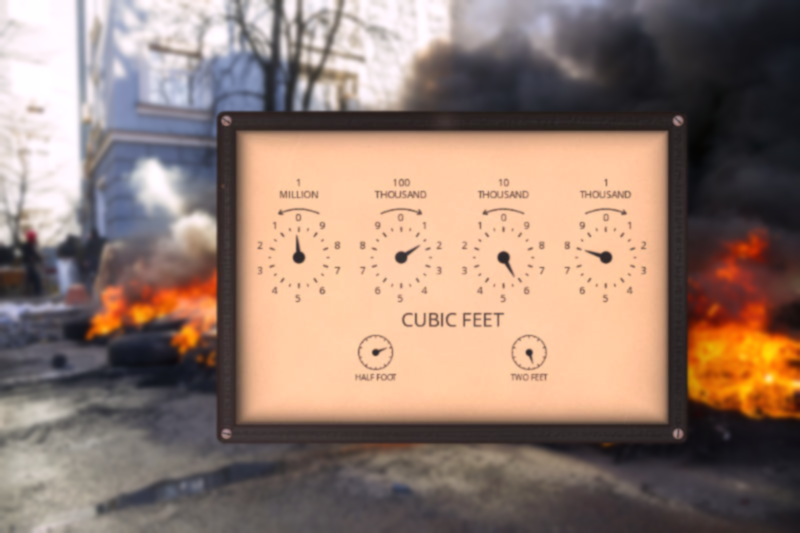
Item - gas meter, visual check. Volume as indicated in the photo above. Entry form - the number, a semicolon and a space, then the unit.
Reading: 15800; ft³
